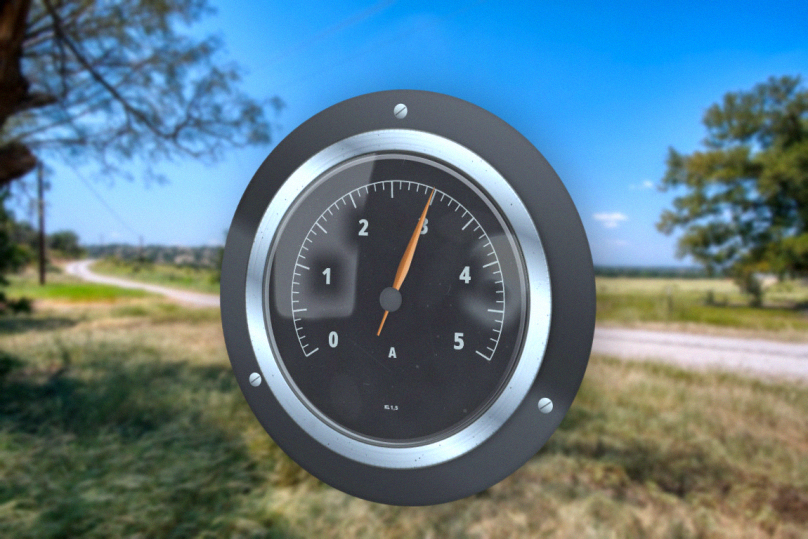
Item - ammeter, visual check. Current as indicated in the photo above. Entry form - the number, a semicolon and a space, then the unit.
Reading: 3; A
